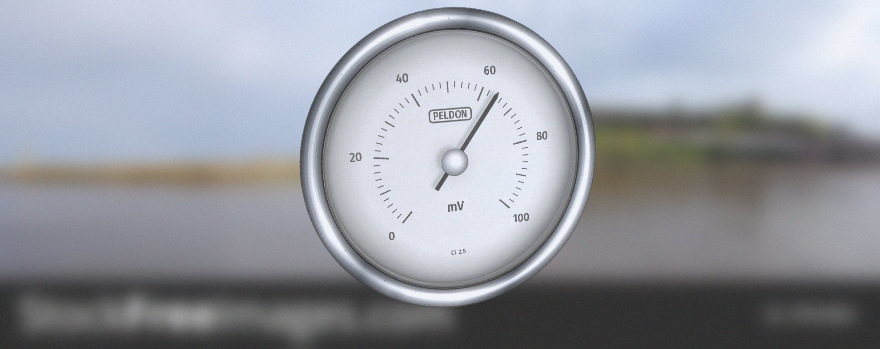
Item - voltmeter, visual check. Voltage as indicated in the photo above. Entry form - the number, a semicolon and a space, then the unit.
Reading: 64; mV
